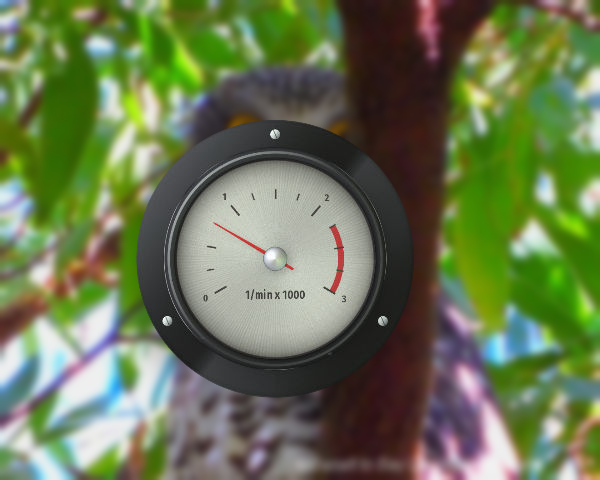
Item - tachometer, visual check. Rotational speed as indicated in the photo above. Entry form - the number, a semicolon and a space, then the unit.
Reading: 750; rpm
